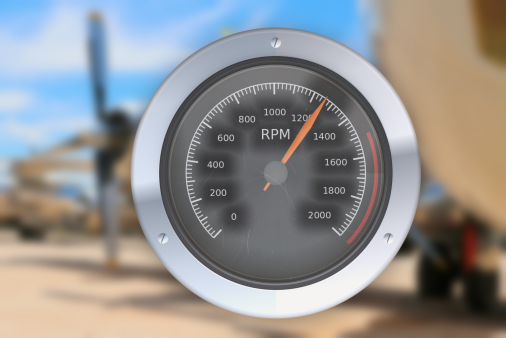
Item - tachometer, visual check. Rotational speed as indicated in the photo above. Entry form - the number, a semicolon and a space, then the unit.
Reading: 1260; rpm
